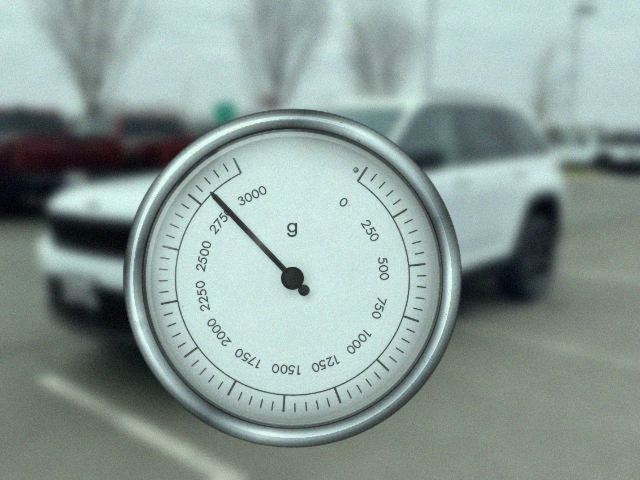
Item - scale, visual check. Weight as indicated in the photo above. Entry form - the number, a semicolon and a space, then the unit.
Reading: 2825; g
